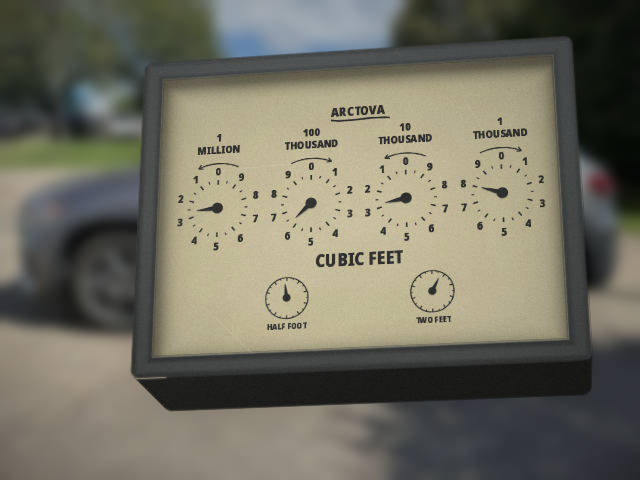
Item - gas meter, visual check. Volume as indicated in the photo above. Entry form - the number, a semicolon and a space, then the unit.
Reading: 262800; ft³
